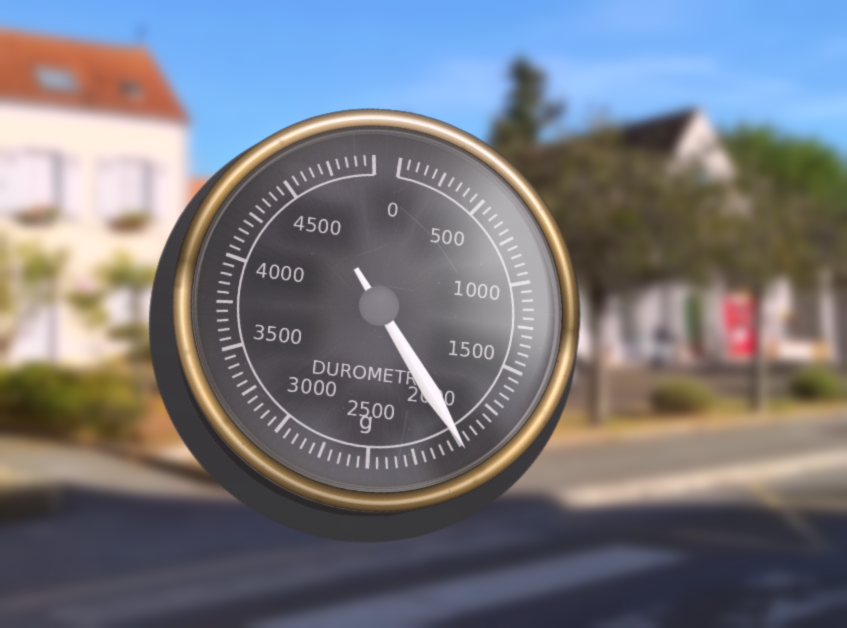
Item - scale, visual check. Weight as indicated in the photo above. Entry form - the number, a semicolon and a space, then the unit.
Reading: 2000; g
